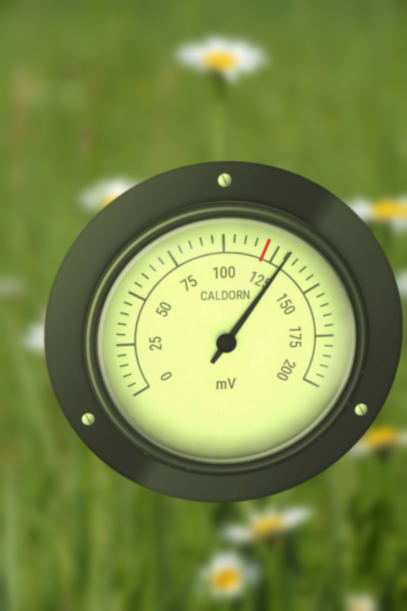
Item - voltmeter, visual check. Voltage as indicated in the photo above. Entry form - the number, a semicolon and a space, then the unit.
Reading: 130; mV
